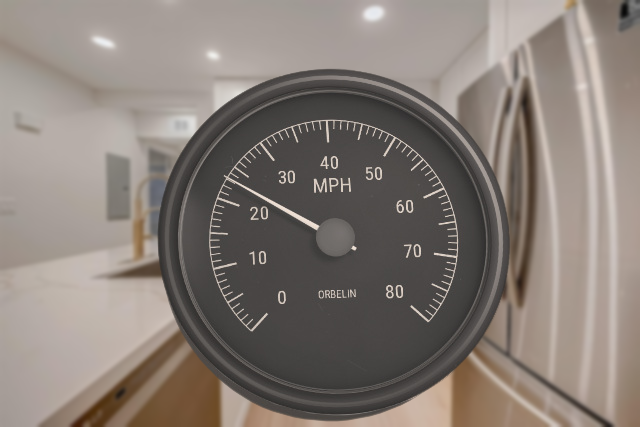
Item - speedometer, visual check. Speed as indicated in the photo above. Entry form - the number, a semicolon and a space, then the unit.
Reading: 23; mph
